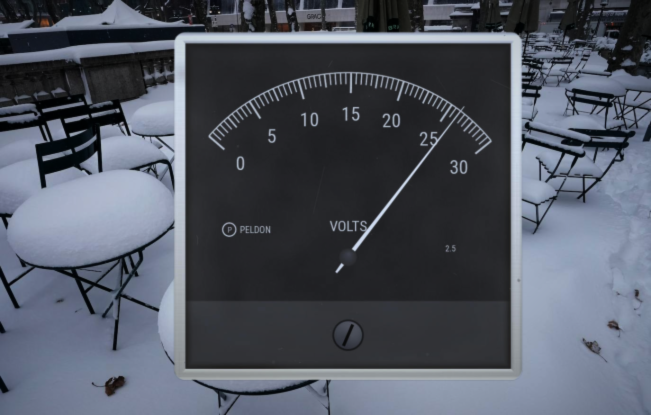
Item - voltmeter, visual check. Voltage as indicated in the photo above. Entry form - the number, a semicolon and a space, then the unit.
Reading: 26; V
